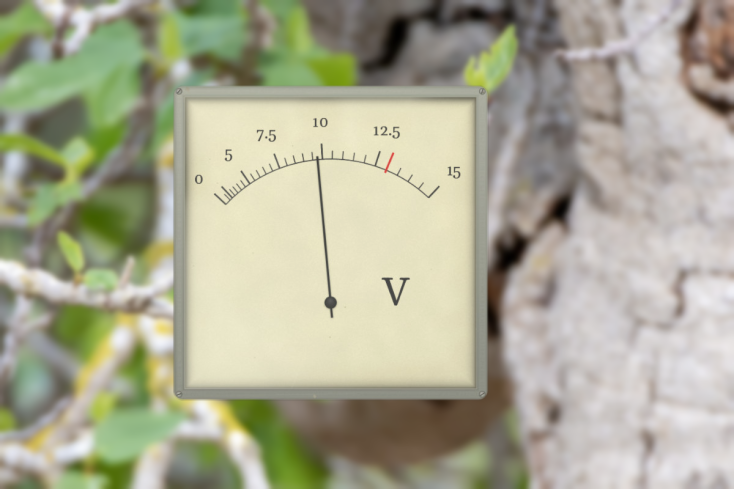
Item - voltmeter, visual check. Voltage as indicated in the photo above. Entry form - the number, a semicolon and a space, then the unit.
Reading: 9.75; V
